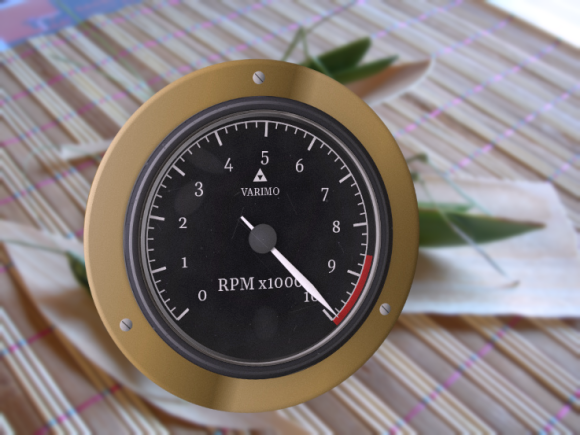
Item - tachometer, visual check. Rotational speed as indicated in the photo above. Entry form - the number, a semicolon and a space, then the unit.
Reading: 9900; rpm
